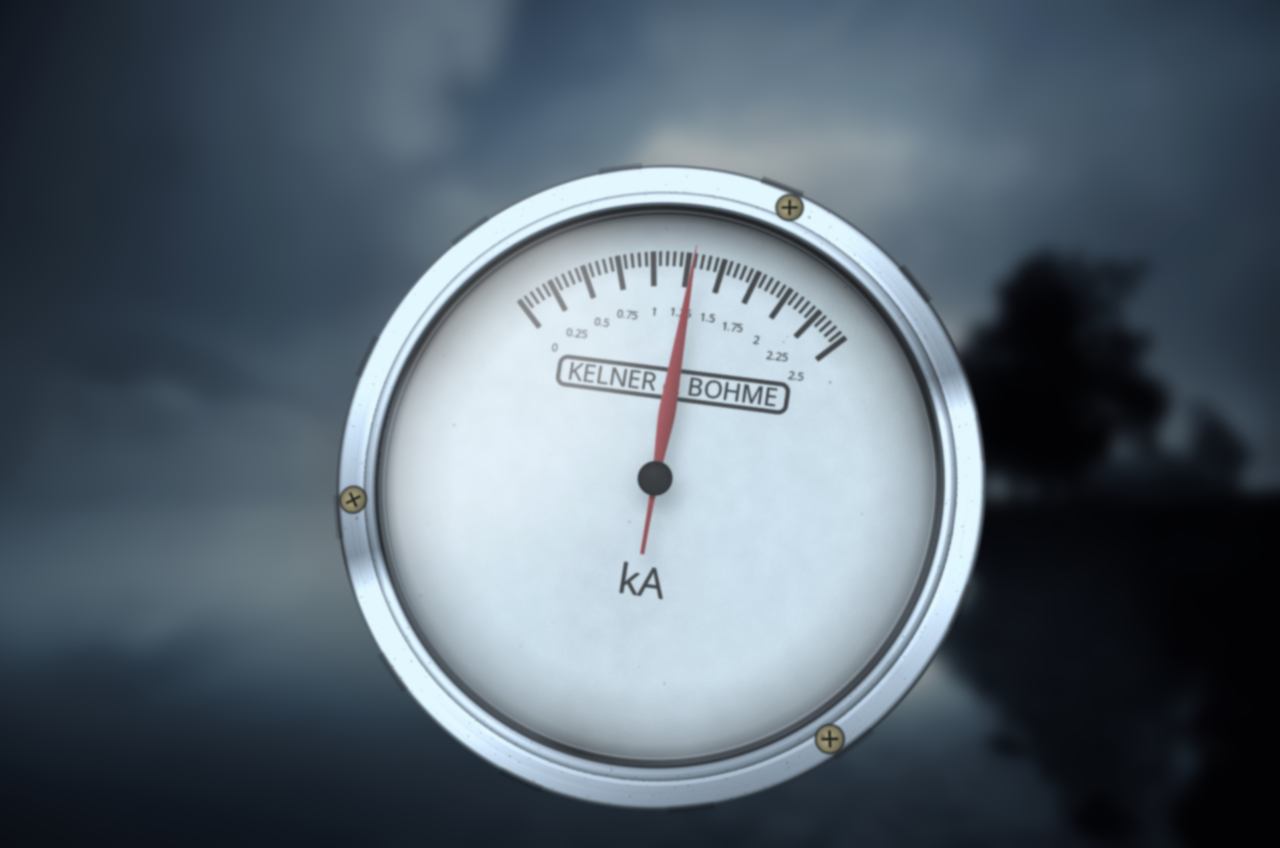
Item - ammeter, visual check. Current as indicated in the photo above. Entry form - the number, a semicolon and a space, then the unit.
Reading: 1.3; kA
